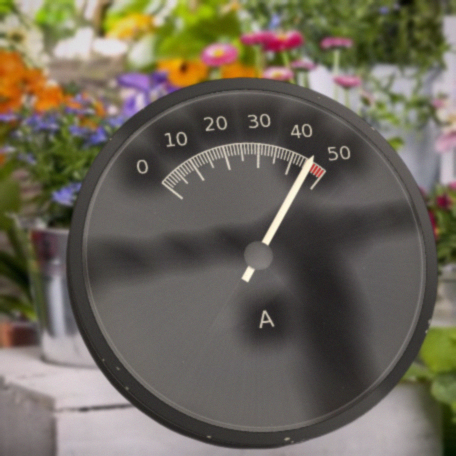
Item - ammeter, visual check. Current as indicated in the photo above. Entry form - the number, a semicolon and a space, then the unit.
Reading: 45; A
